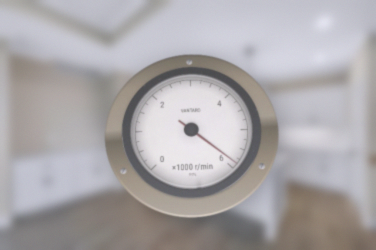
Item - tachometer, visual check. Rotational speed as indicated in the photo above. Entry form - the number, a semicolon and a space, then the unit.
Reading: 5875; rpm
